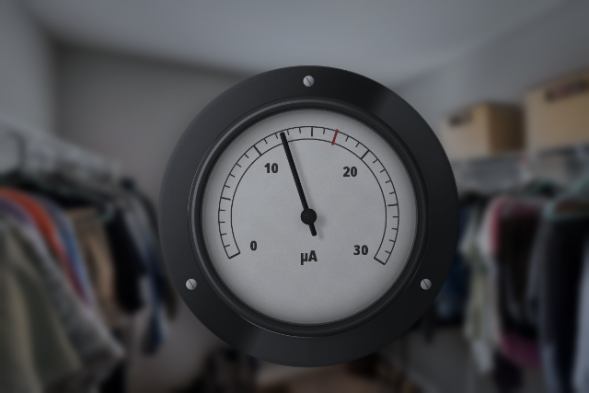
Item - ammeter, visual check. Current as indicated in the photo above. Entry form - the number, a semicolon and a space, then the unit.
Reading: 12.5; µA
